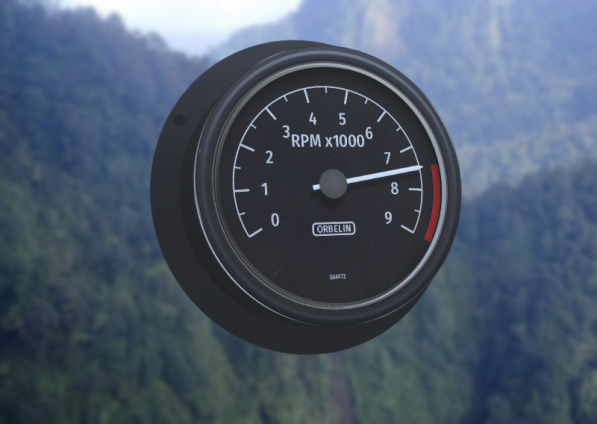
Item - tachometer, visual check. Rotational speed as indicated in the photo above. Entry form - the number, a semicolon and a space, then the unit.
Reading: 7500; rpm
